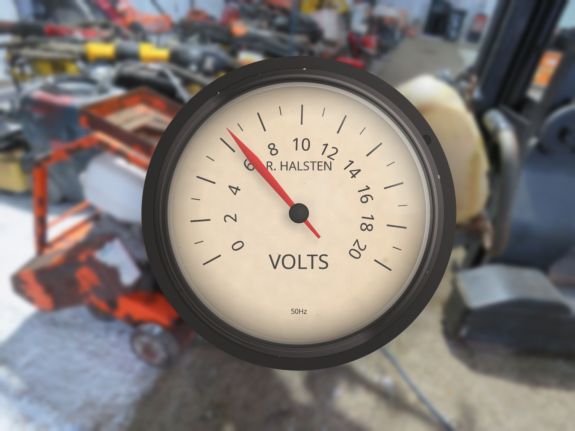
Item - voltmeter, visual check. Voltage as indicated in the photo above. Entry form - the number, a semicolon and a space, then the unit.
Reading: 6.5; V
